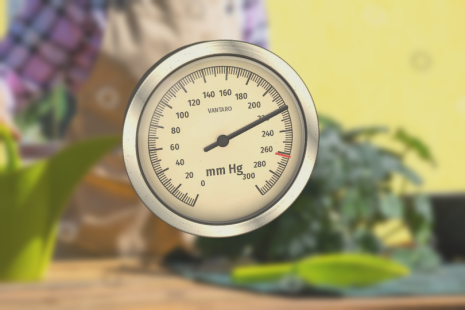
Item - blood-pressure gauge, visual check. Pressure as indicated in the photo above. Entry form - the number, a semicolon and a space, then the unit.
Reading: 220; mmHg
